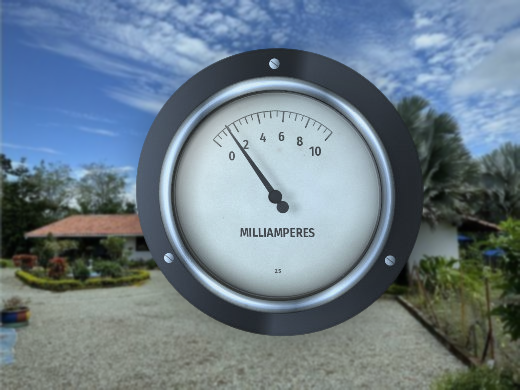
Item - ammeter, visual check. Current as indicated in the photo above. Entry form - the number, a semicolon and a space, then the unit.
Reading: 1.5; mA
